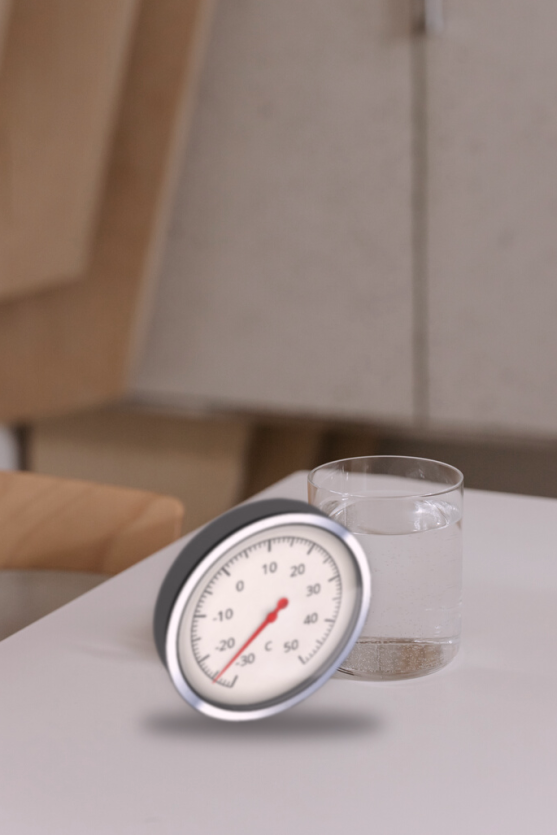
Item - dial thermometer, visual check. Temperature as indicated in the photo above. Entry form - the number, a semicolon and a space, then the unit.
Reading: -25; °C
